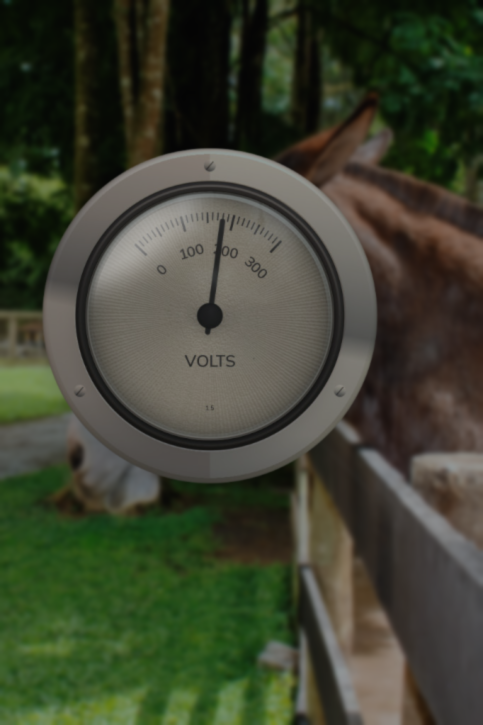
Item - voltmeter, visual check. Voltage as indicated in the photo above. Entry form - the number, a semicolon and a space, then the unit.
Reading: 180; V
